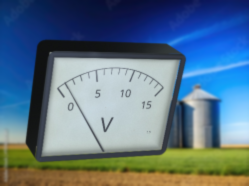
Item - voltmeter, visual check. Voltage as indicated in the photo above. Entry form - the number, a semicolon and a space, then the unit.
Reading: 1; V
